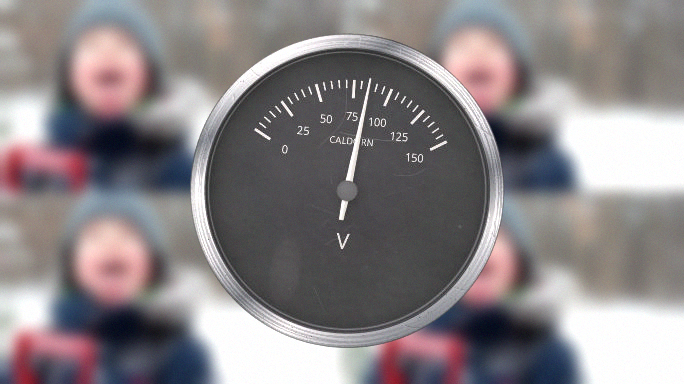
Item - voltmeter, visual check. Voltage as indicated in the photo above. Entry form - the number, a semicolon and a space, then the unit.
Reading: 85; V
